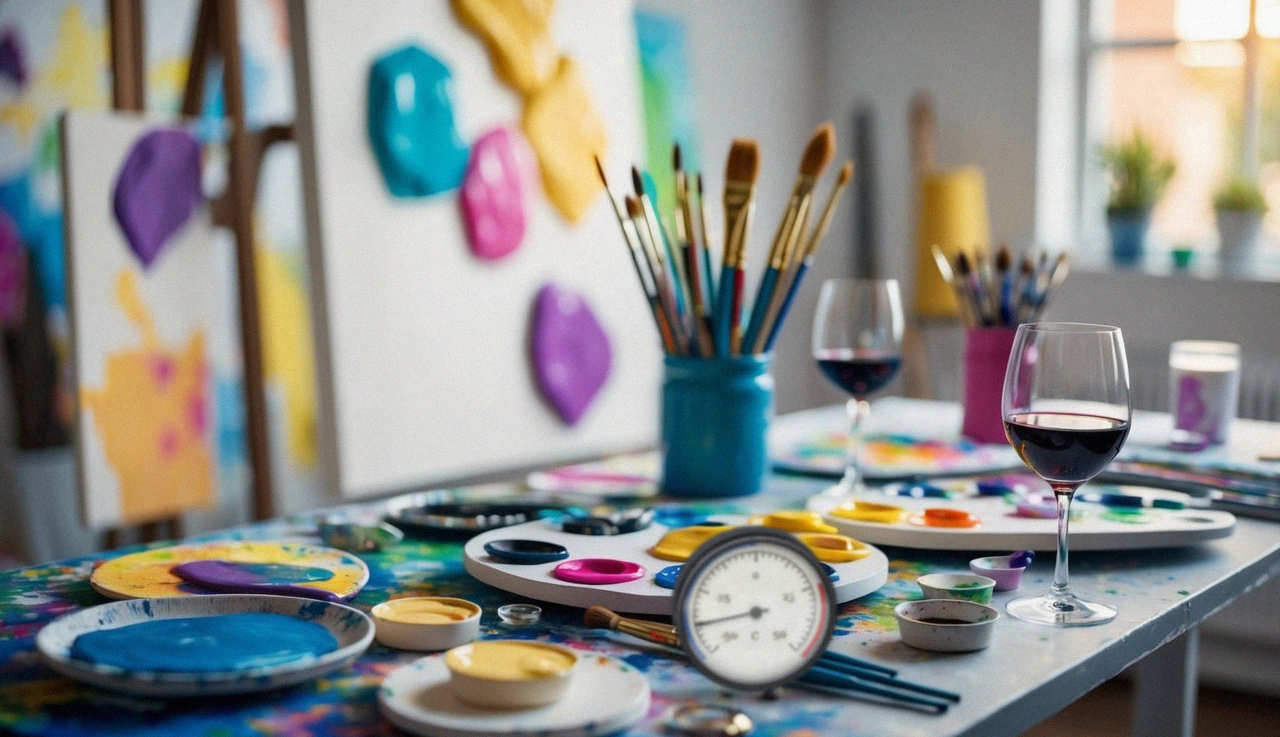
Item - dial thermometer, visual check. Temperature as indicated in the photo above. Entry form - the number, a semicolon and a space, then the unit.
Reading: -37.5; °C
